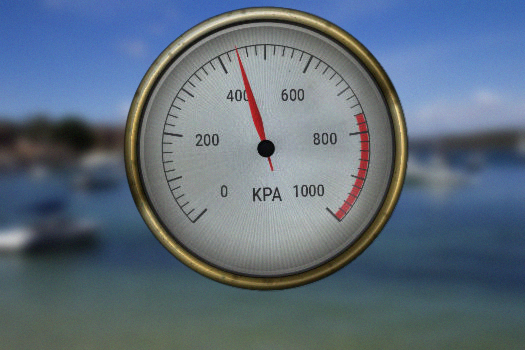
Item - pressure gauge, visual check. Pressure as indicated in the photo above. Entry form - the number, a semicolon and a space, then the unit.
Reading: 440; kPa
